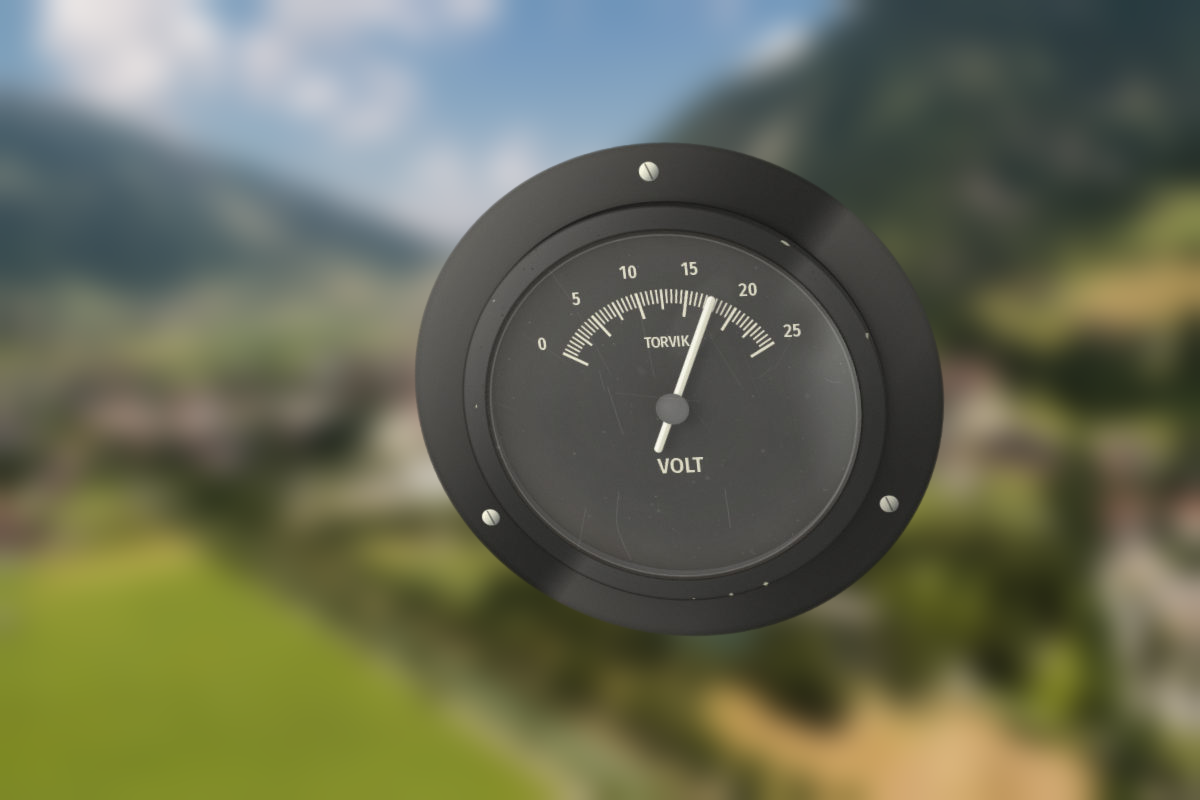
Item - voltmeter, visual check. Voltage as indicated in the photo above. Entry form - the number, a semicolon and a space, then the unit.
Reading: 17.5; V
